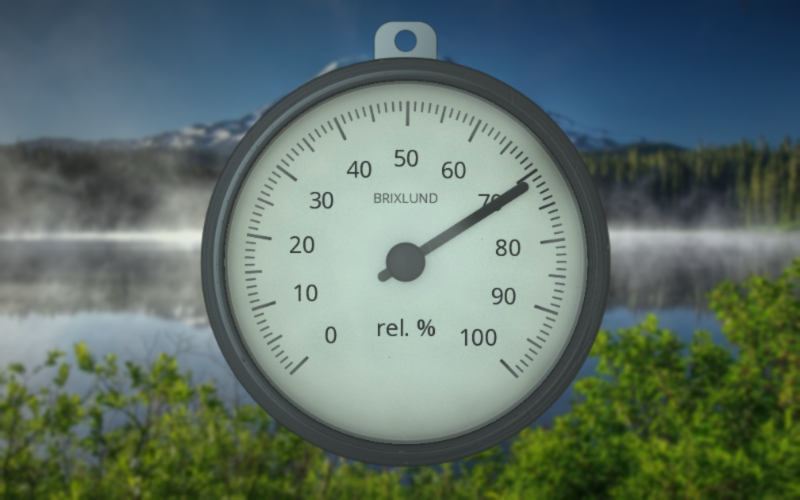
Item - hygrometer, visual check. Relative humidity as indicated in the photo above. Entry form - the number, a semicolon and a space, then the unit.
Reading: 71; %
